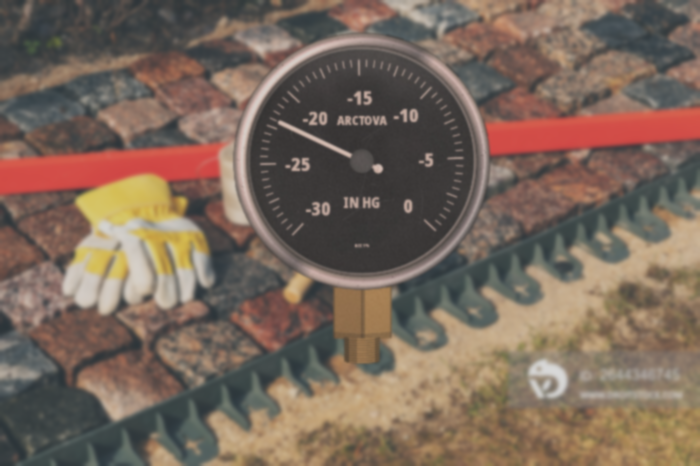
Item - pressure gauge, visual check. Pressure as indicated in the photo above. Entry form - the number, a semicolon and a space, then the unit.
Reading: -22; inHg
